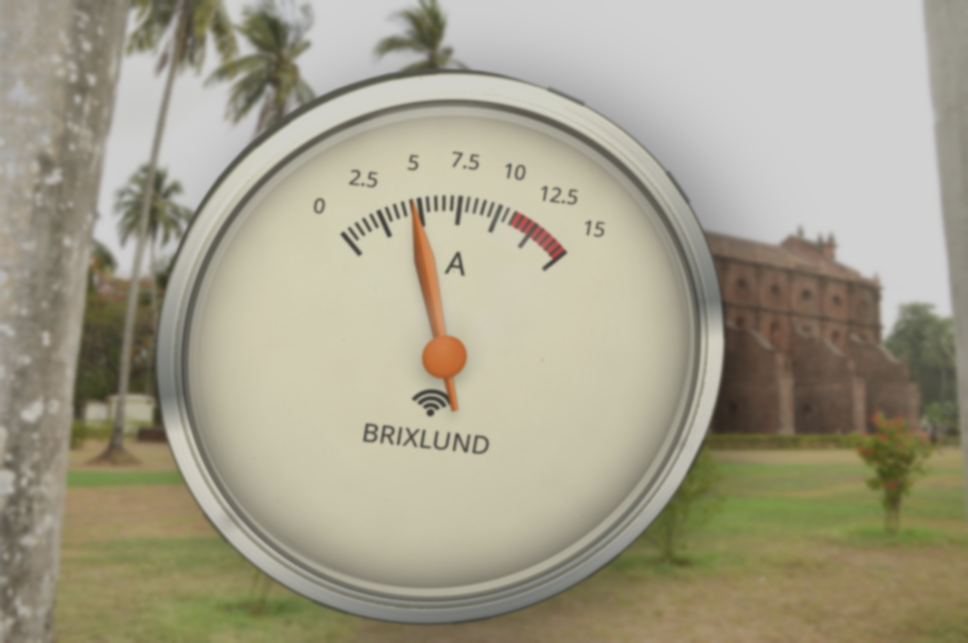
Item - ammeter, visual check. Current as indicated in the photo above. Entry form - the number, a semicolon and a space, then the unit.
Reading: 4.5; A
